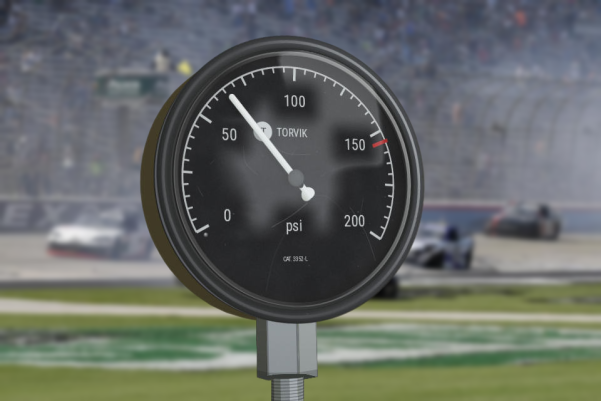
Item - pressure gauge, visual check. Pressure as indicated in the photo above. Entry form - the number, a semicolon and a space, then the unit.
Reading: 65; psi
